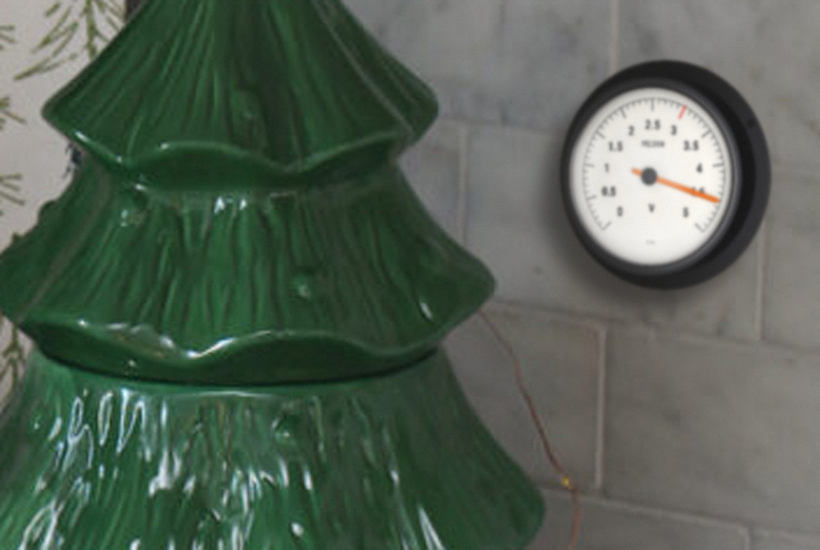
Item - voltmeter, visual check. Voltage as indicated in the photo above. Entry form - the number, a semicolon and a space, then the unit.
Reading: 4.5; V
